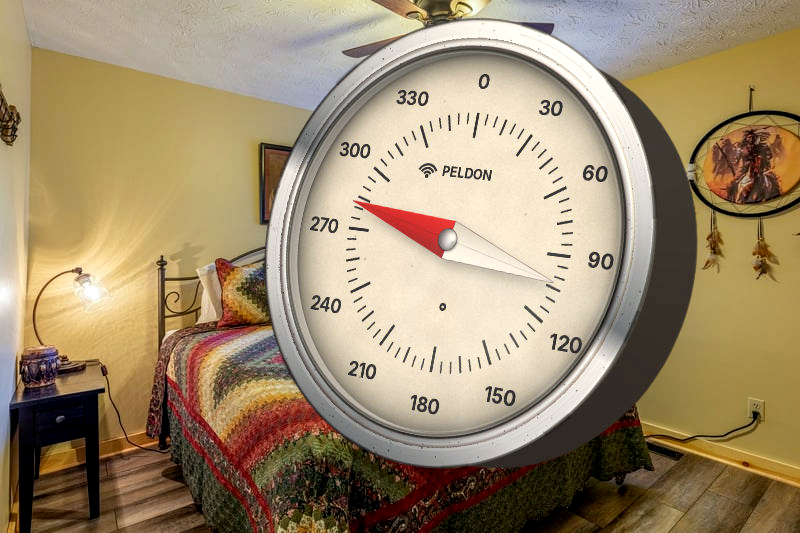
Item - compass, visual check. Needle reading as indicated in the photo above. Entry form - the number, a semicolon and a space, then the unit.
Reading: 282.5; °
